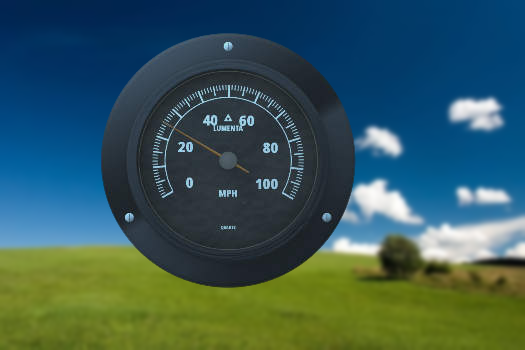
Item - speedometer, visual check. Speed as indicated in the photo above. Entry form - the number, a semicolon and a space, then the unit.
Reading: 25; mph
